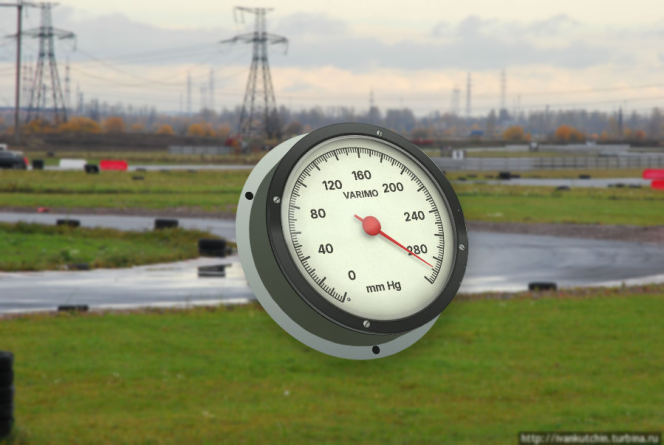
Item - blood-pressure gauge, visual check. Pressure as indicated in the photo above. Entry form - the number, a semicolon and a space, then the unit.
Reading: 290; mmHg
